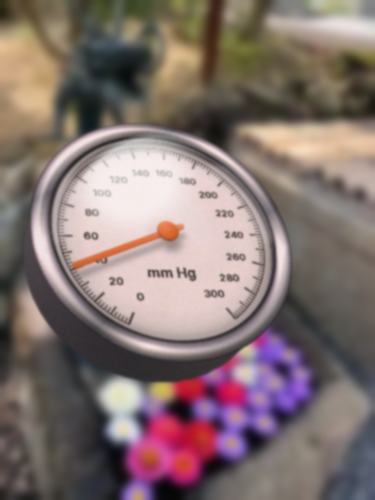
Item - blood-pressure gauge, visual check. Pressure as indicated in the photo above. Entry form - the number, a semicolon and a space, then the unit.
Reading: 40; mmHg
